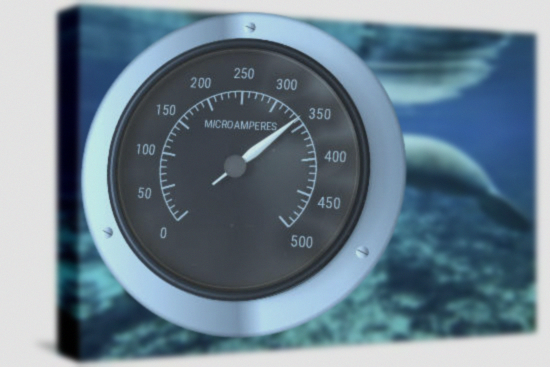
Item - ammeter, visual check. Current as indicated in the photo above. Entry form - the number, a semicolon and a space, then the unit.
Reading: 340; µA
